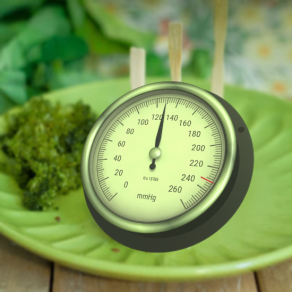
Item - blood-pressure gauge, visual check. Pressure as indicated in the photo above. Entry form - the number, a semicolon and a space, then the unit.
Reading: 130; mmHg
